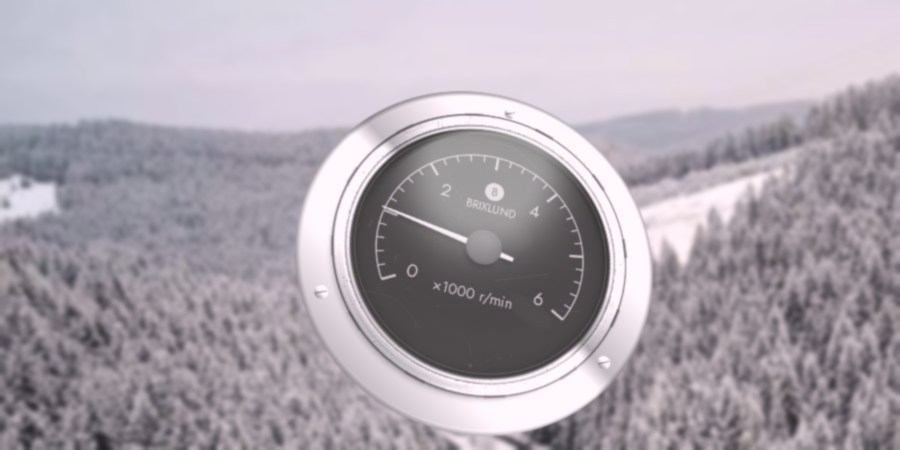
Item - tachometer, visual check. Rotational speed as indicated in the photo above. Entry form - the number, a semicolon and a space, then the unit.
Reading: 1000; rpm
